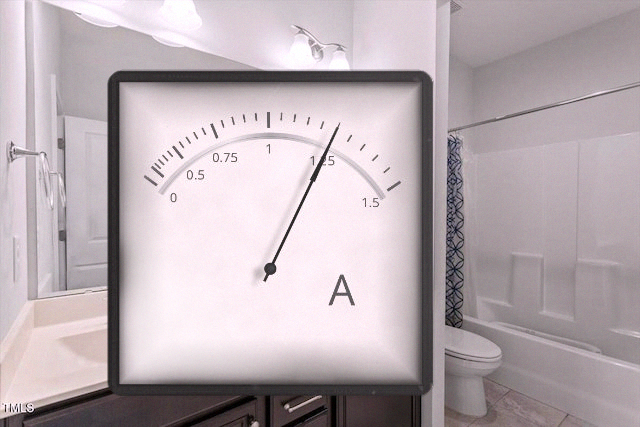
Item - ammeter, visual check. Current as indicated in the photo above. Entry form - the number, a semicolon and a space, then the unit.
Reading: 1.25; A
